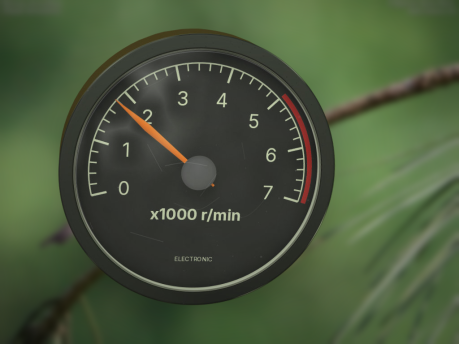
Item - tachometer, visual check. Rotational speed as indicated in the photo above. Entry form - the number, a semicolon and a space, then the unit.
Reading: 1800; rpm
